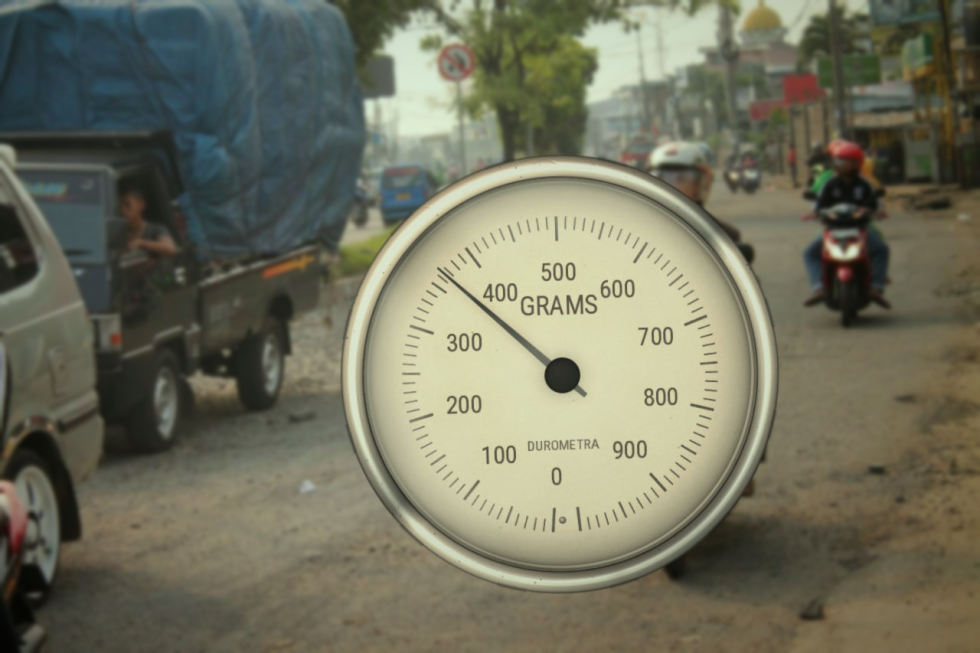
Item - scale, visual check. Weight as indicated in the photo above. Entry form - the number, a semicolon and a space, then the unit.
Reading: 365; g
